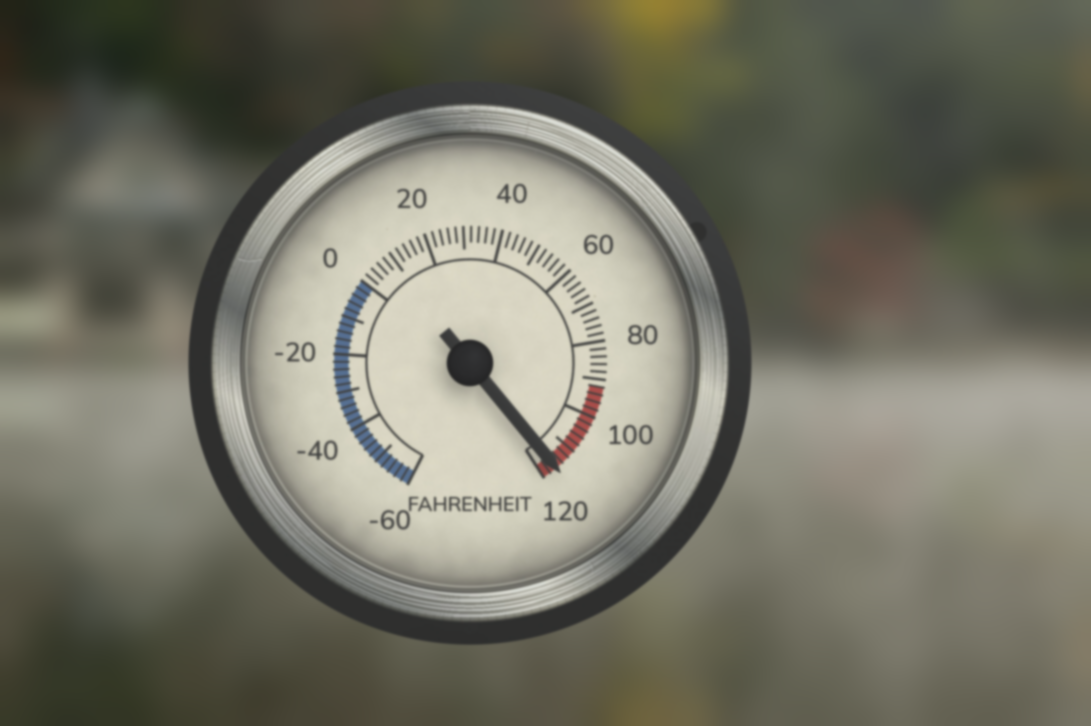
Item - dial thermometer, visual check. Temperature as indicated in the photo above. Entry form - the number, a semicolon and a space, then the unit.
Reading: 116; °F
